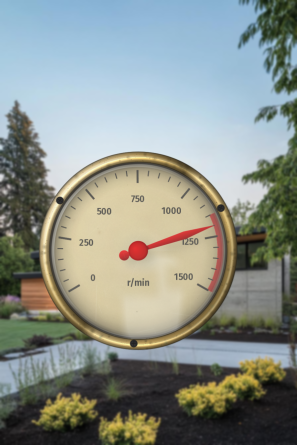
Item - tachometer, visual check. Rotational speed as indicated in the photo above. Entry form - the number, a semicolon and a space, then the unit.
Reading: 1200; rpm
